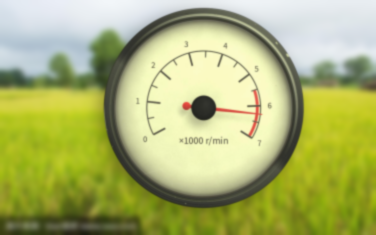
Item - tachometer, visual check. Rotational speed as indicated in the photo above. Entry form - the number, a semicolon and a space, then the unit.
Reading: 6250; rpm
